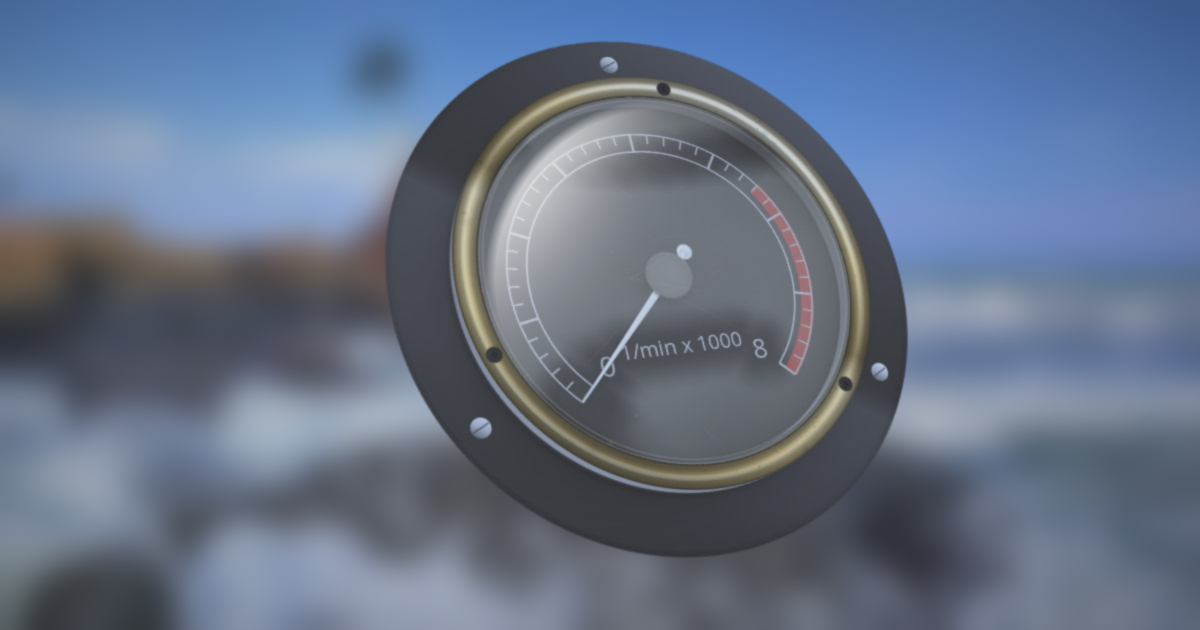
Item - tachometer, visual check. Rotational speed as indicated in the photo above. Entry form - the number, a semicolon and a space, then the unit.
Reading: 0; rpm
